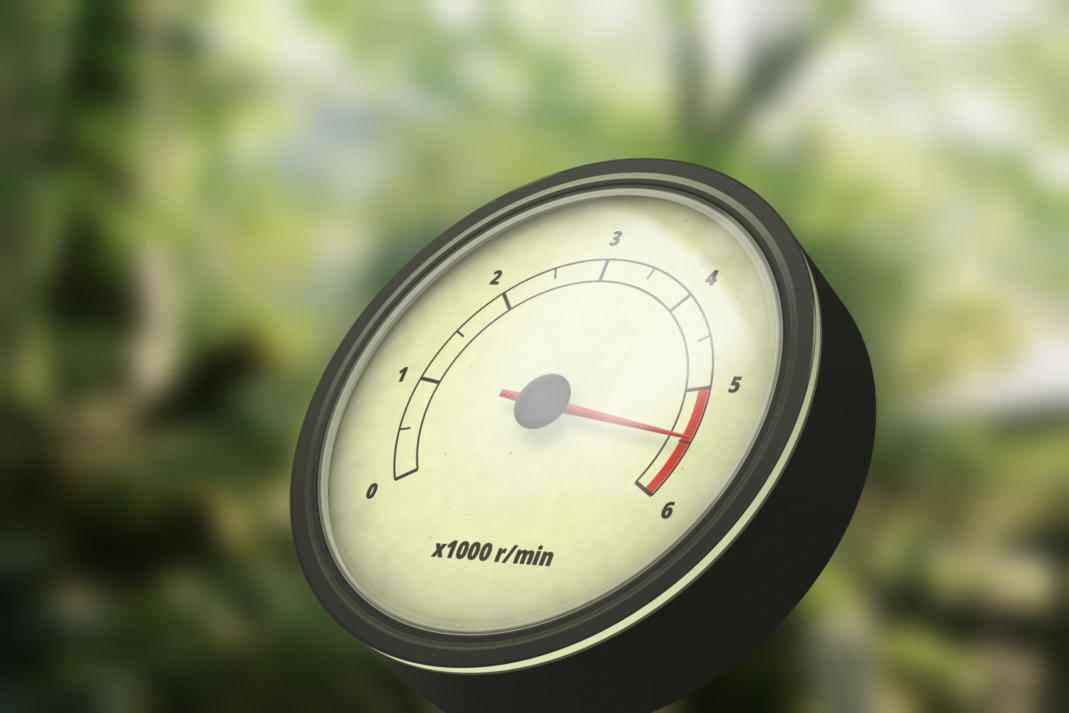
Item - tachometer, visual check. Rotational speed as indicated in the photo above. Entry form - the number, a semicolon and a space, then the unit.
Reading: 5500; rpm
